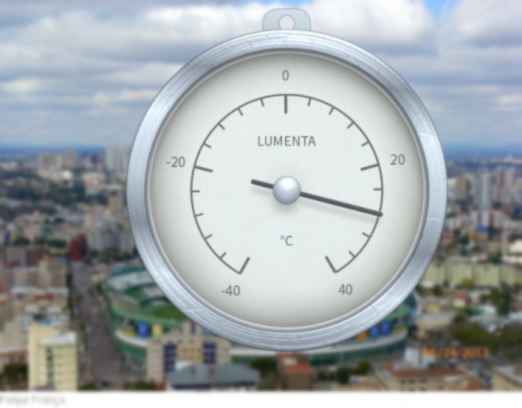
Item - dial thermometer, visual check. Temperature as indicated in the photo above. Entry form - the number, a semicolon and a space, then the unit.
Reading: 28; °C
